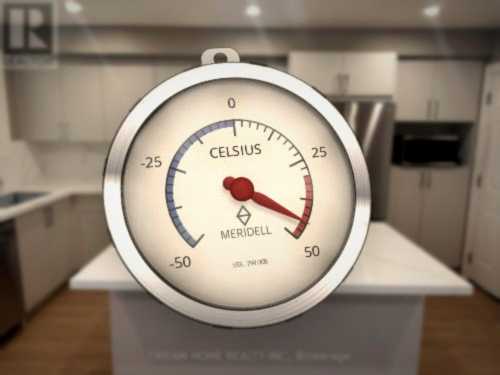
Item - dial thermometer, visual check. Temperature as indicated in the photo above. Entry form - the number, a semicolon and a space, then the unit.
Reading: 45; °C
